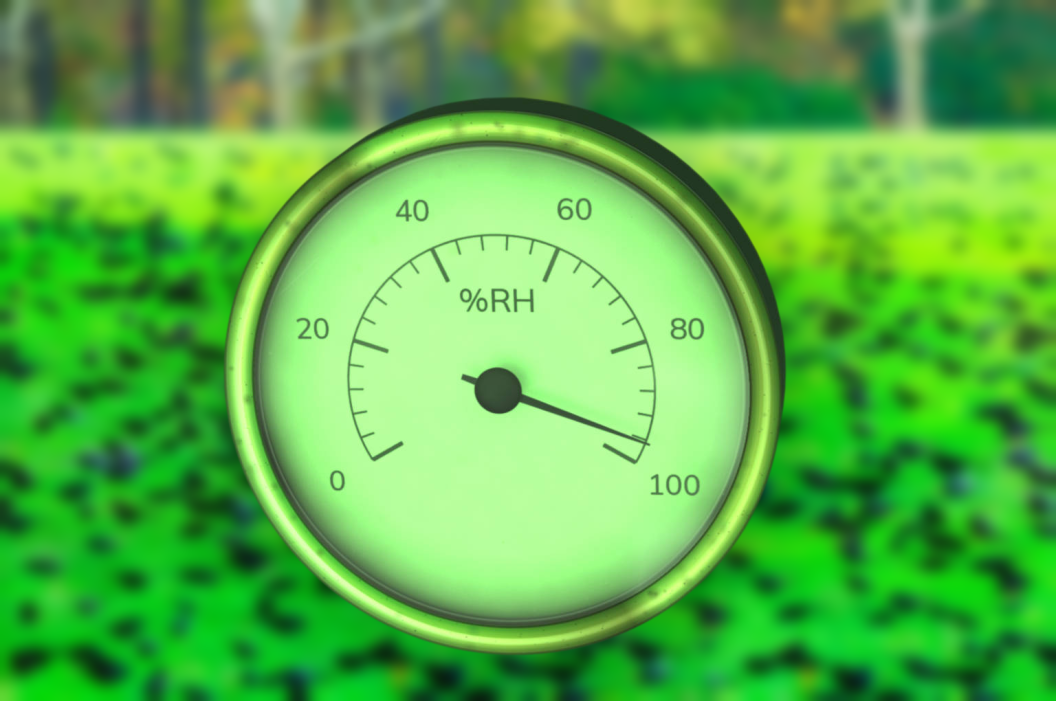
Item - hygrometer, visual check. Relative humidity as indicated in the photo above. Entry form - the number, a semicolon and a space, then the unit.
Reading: 96; %
